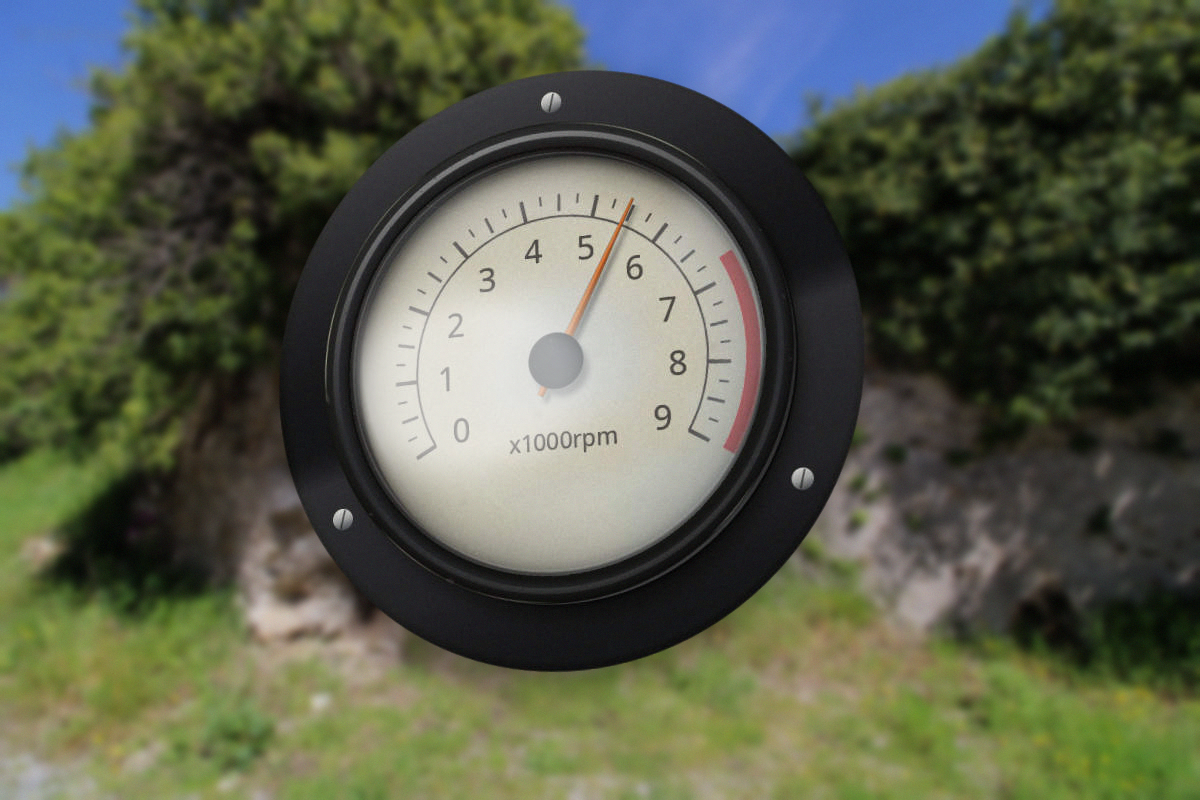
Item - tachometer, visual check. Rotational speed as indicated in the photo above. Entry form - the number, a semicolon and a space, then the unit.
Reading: 5500; rpm
